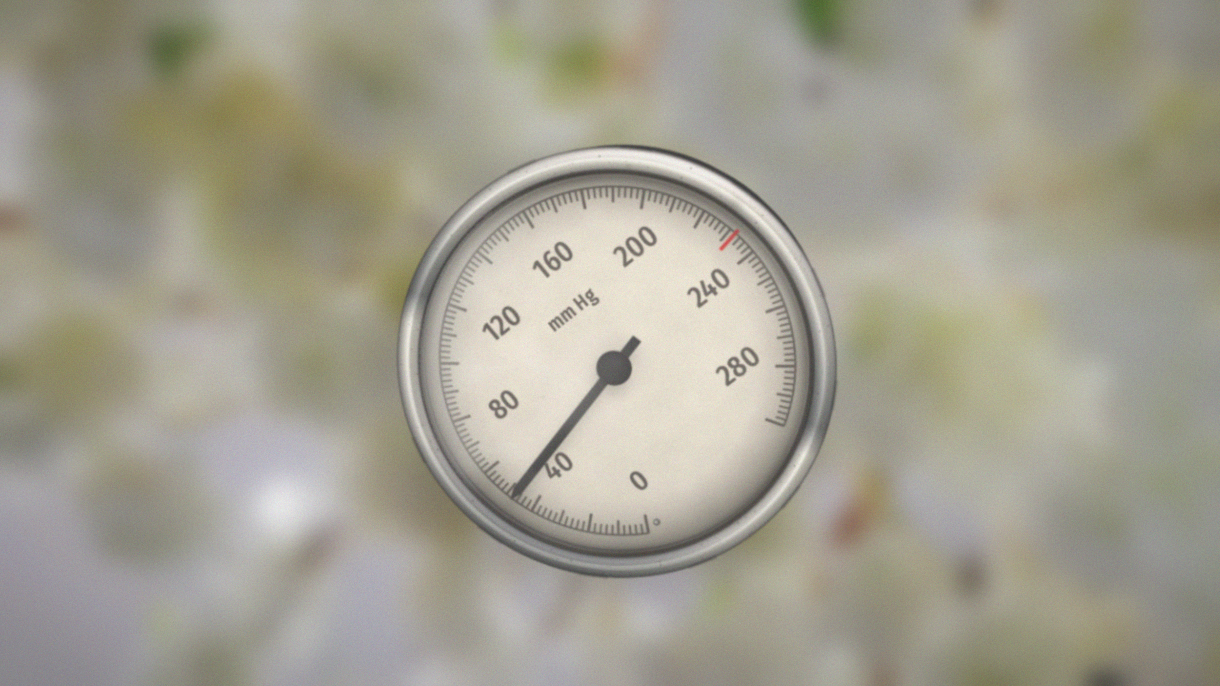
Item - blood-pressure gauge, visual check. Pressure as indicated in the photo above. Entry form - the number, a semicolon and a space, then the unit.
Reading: 48; mmHg
